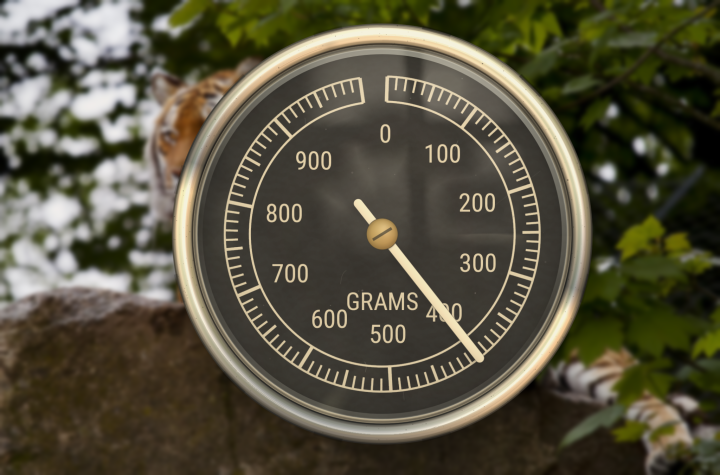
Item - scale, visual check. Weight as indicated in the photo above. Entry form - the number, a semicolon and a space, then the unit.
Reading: 400; g
